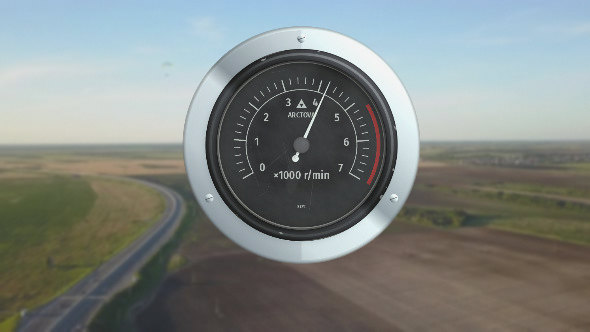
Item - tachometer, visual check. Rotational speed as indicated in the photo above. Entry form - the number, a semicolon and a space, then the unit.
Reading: 4200; rpm
